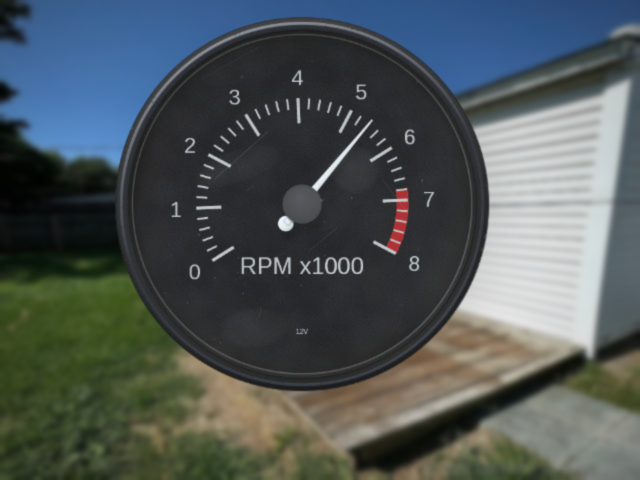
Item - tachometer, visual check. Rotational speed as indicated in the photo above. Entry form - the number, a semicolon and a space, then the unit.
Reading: 5400; rpm
